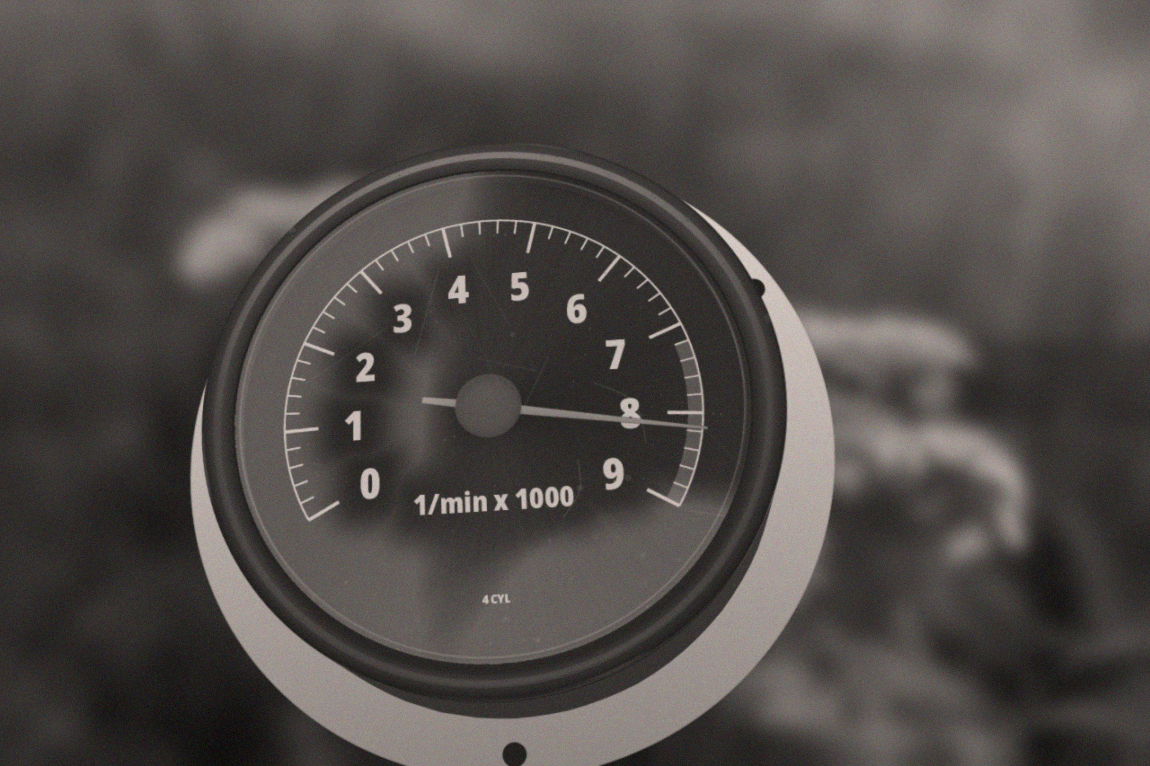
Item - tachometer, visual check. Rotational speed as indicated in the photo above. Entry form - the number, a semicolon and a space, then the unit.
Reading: 8200; rpm
